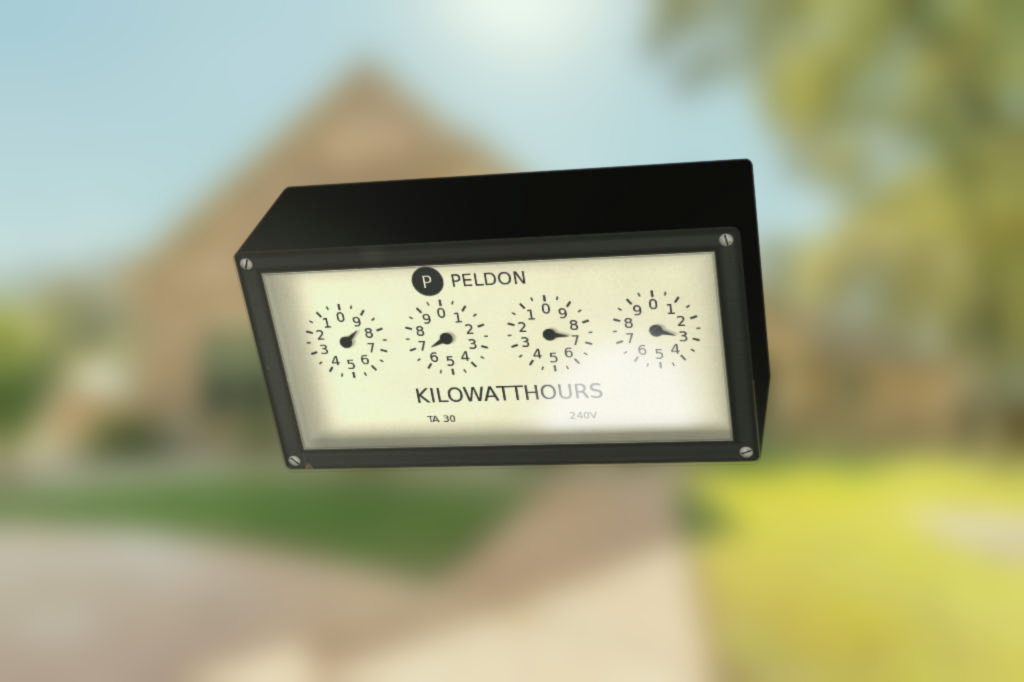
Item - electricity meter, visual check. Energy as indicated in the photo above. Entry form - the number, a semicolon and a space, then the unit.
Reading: 8673; kWh
